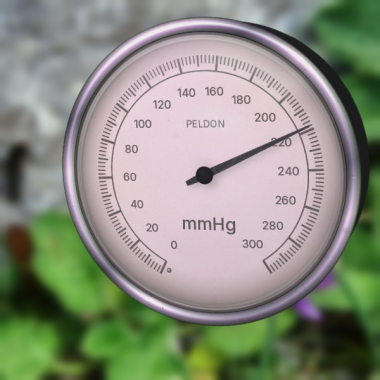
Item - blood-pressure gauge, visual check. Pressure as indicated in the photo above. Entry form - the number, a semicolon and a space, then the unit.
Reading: 218; mmHg
